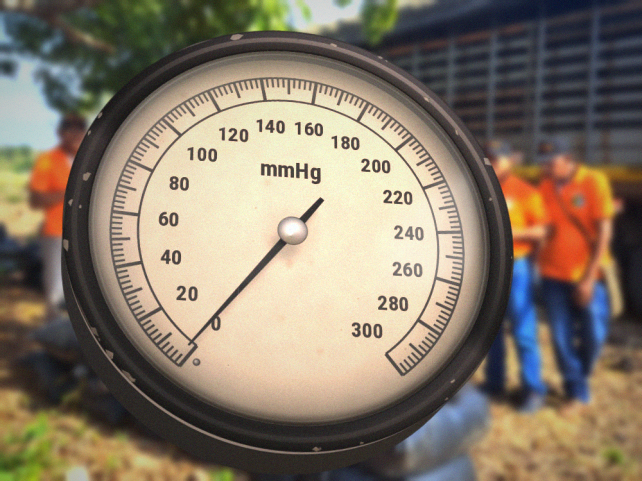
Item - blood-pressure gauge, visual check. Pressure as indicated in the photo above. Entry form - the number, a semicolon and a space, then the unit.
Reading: 2; mmHg
